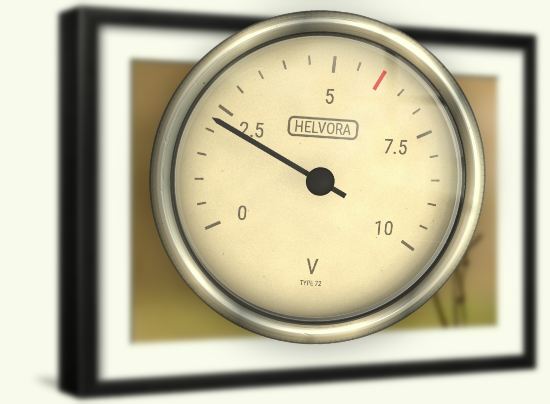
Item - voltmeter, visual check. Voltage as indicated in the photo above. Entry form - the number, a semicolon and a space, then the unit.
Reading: 2.25; V
